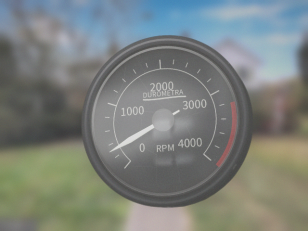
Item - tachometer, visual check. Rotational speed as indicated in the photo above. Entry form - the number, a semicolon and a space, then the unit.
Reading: 300; rpm
